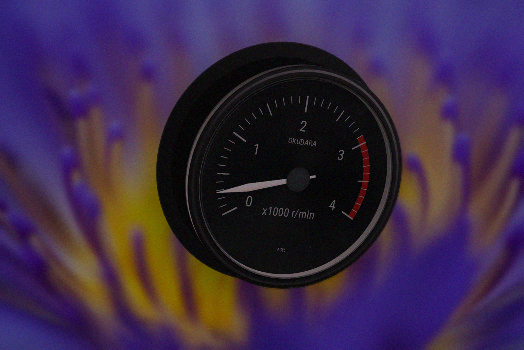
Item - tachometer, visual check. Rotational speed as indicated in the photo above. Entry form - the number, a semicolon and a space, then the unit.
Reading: 300; rpm
